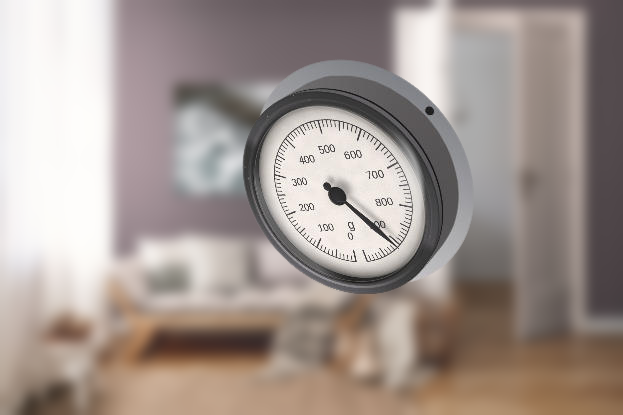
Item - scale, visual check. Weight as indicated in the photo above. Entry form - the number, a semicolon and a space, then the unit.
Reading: 900; g
